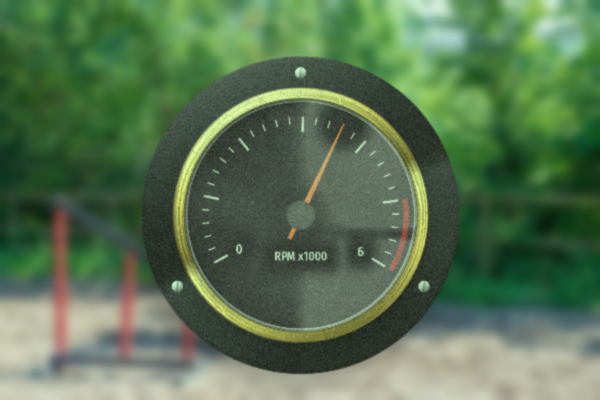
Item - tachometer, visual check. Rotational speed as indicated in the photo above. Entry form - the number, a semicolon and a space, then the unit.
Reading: 3600; rpm
